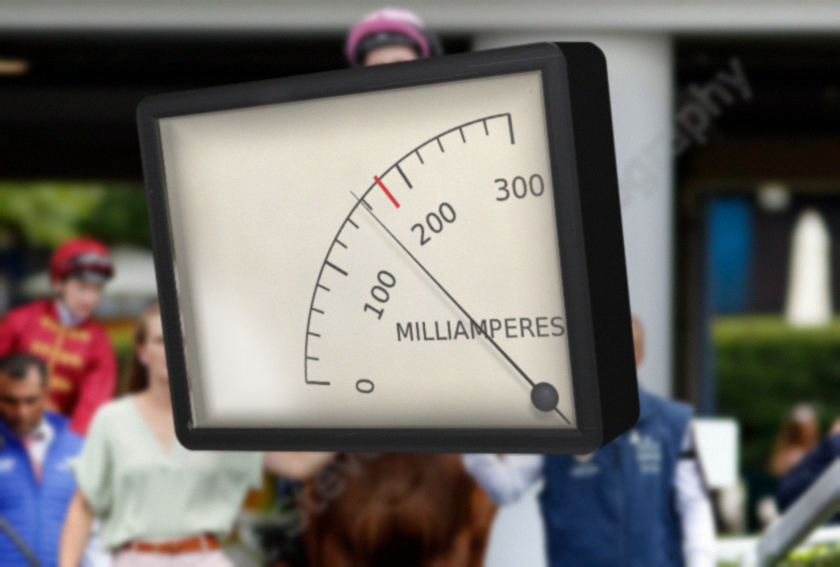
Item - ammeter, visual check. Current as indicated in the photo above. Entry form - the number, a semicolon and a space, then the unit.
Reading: 160; mA
